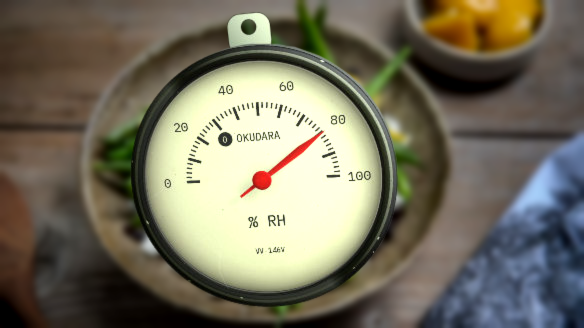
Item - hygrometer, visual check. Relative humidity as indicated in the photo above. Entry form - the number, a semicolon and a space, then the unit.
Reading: 80; %
